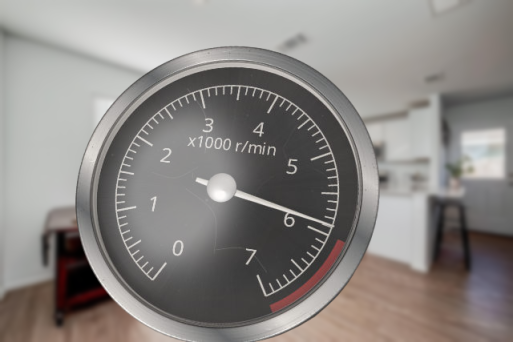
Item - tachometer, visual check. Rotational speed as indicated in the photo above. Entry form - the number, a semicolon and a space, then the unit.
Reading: 5900; rpm
